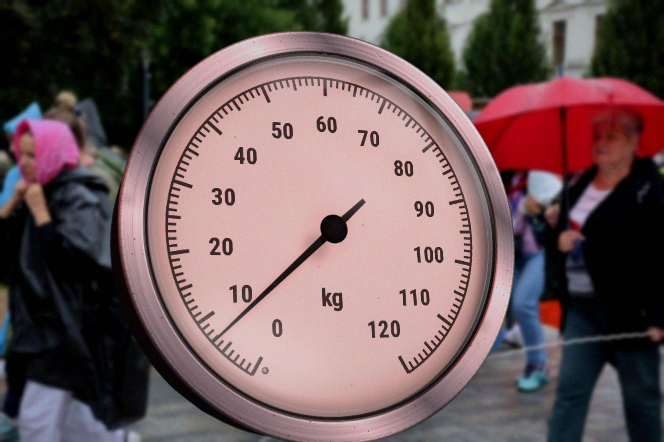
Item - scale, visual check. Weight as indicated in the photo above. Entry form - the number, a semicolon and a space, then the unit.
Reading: 7; kg
